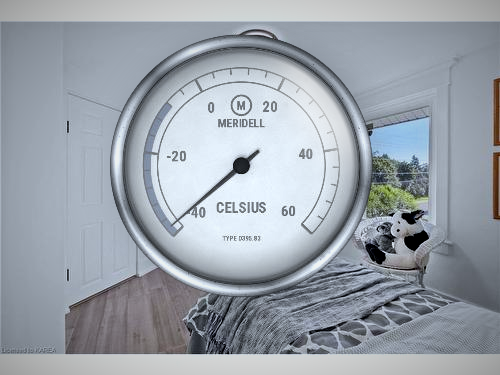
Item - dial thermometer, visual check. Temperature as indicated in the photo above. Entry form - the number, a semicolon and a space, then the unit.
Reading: -38; °C
